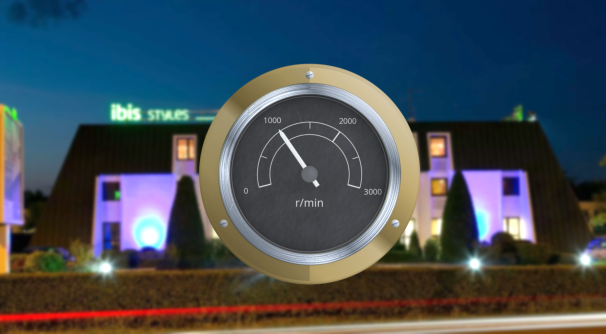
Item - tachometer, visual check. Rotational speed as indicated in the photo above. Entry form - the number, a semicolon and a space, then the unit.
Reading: 1000; rpm
